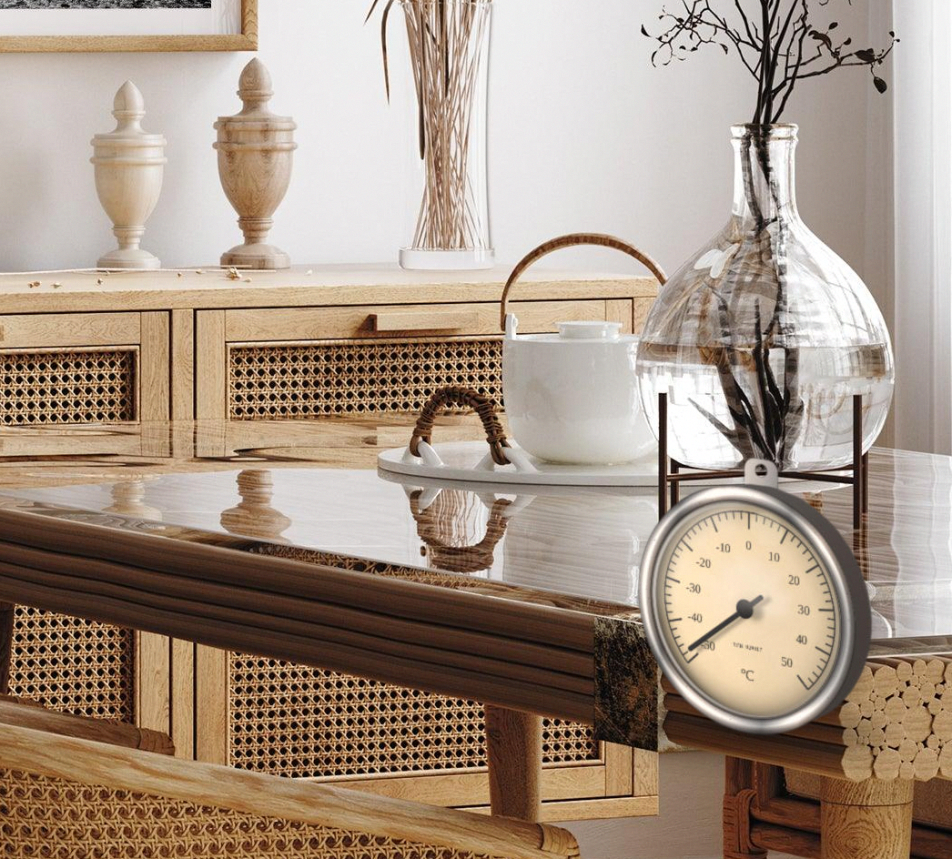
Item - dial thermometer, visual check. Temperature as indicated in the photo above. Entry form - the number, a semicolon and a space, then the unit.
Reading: -48; °C
